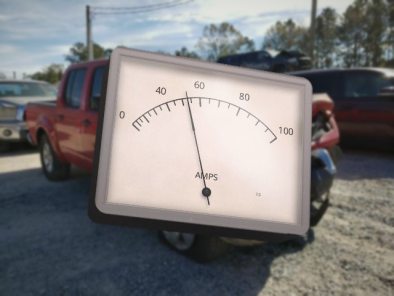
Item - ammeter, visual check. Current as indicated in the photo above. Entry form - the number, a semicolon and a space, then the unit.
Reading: 52.5; A
